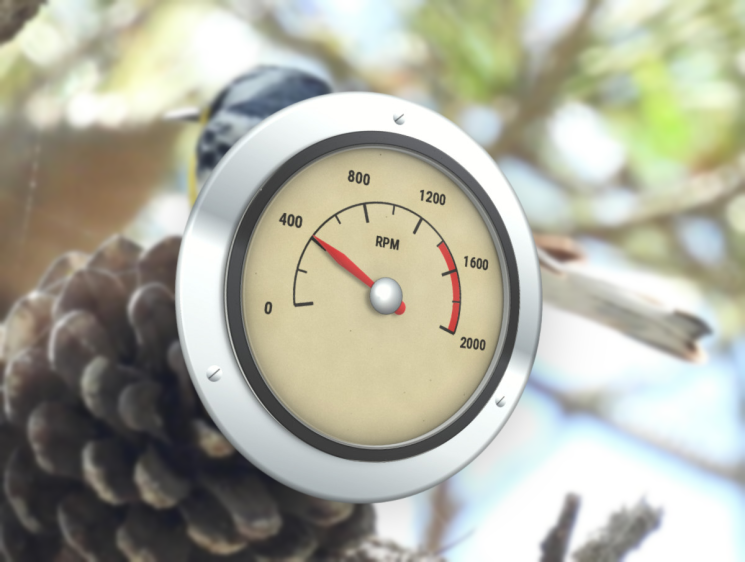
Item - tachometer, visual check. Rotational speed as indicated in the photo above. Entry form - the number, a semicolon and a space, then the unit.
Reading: 400; rpm
